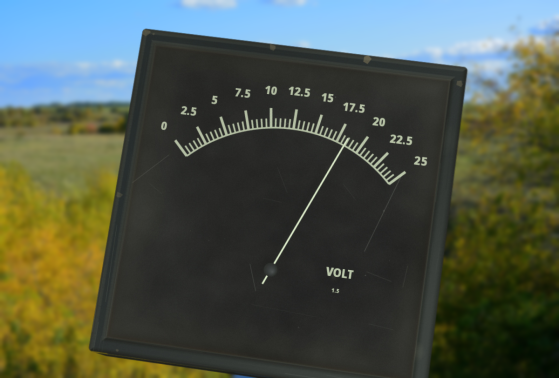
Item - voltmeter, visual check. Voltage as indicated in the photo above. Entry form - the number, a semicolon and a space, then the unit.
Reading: 18.5; V
